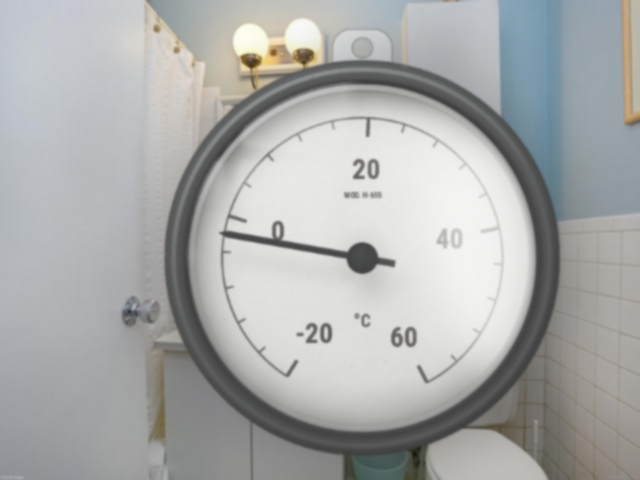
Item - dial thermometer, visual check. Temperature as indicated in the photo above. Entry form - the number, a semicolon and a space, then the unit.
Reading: -2; °C
